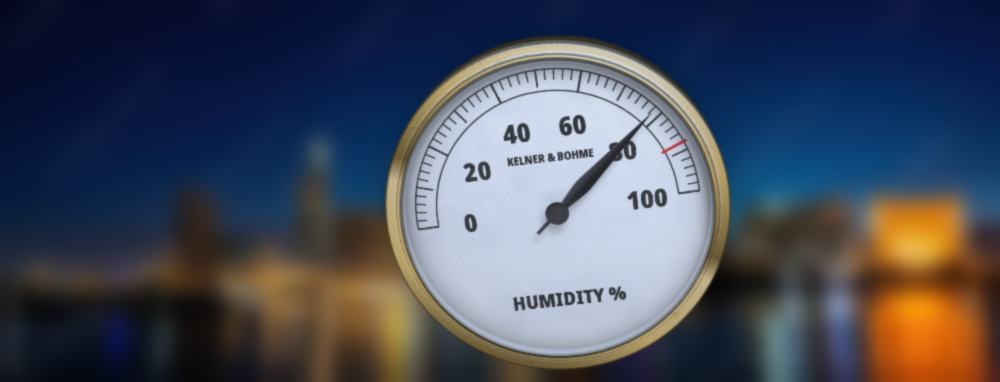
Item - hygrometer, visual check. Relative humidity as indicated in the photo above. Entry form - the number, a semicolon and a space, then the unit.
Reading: 78; %
